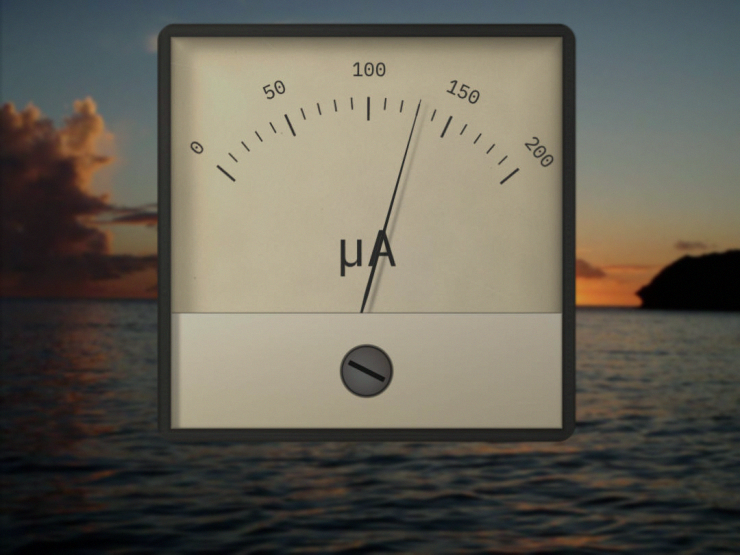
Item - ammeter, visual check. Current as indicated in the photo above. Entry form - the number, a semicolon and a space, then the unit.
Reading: 130; µA
